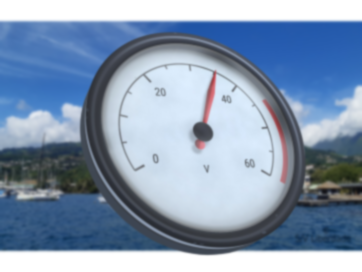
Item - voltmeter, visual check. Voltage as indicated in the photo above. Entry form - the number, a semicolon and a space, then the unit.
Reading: 35; V
